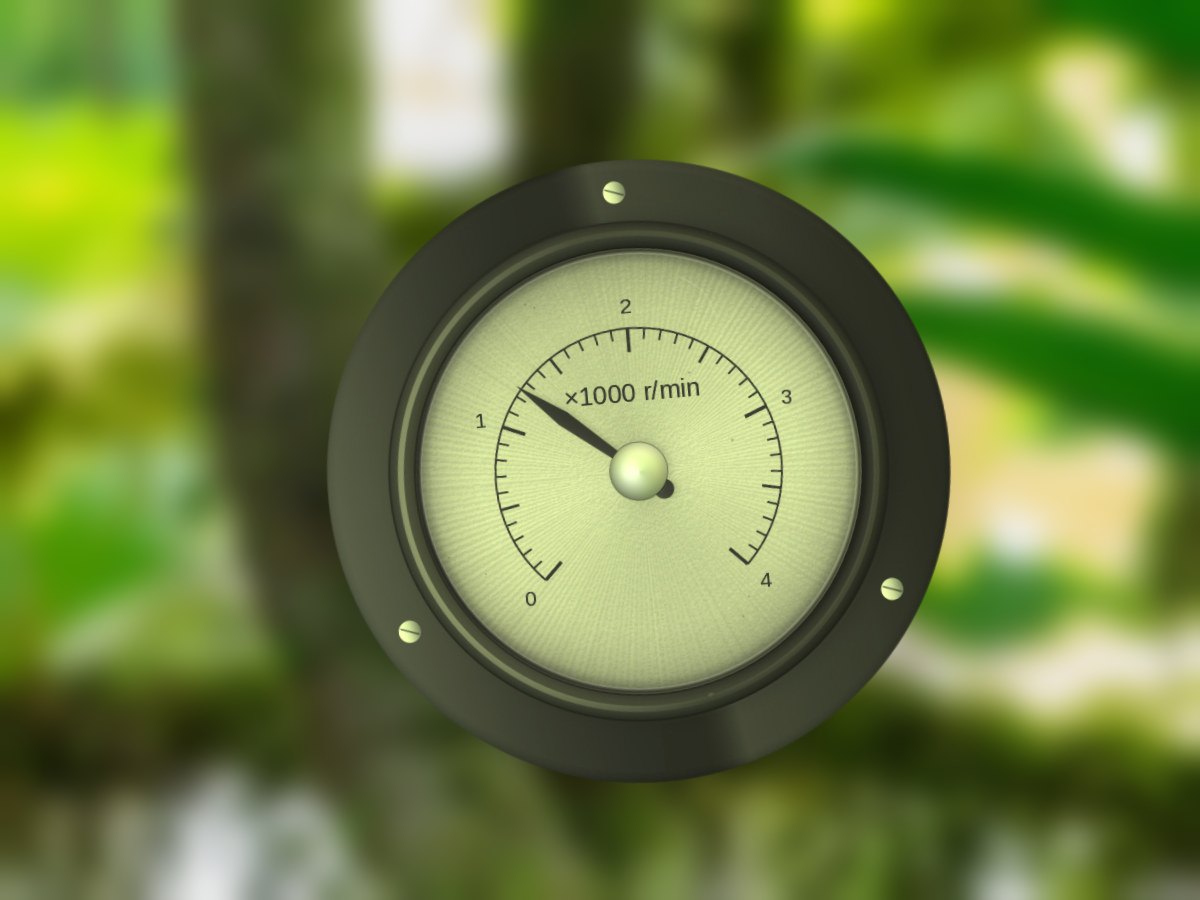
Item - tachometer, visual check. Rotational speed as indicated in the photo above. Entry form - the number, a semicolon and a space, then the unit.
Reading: 1250; rpm
